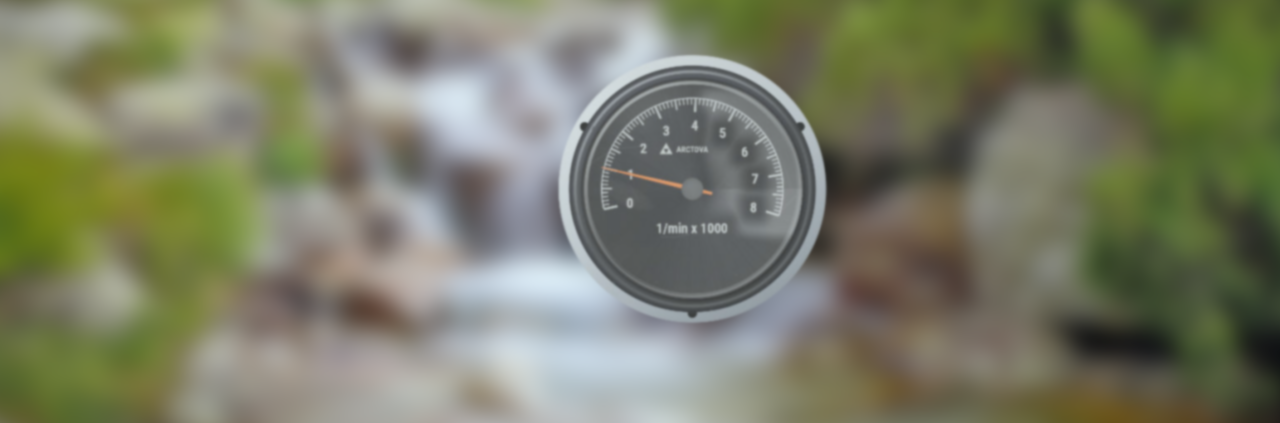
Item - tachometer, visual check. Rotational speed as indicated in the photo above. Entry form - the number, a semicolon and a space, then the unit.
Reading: 1000; rpm
